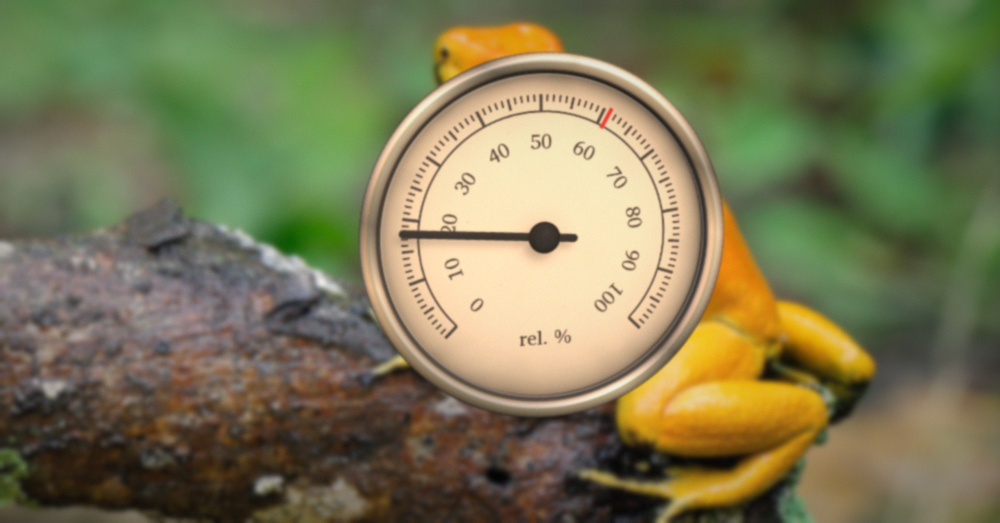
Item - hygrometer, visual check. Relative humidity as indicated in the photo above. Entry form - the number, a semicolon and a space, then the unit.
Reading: 18; %
